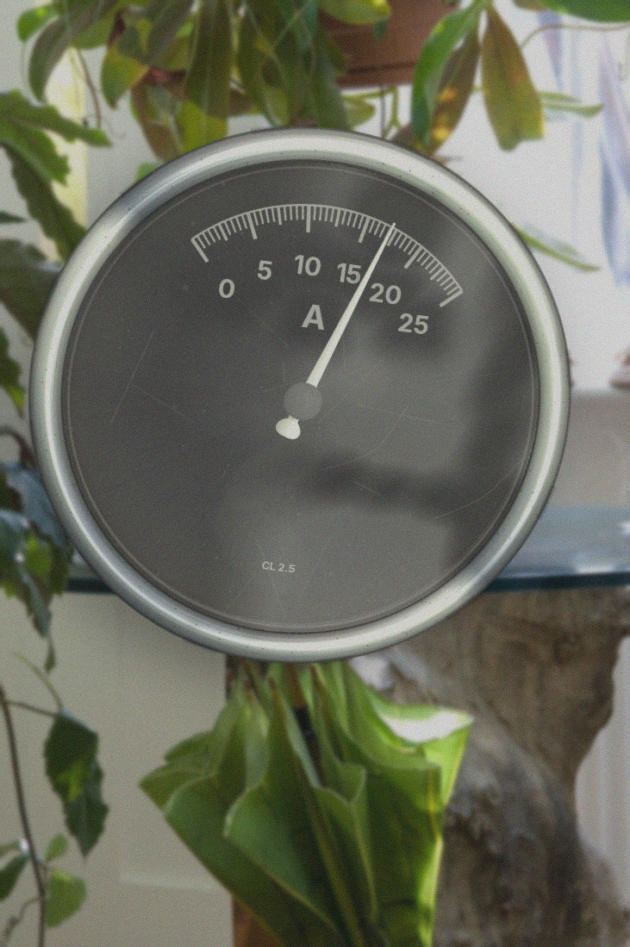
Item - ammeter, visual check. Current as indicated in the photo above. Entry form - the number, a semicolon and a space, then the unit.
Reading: 17; A
